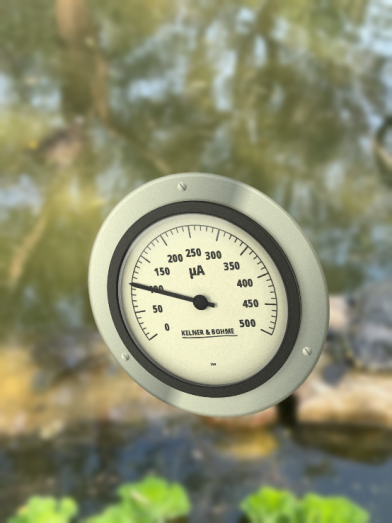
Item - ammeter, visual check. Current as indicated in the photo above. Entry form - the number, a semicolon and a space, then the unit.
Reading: 100; µA
